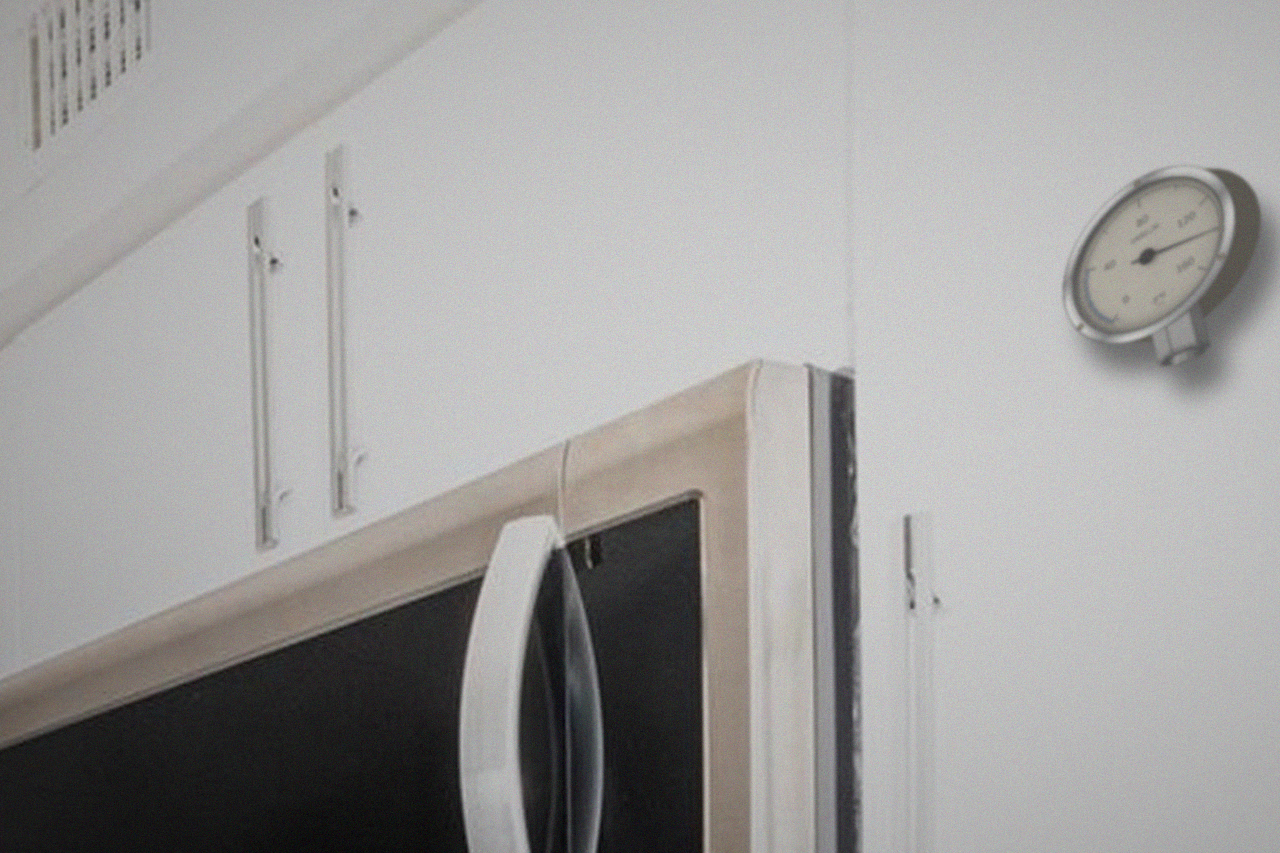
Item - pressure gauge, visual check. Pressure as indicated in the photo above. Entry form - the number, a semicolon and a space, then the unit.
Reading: 140; psi
